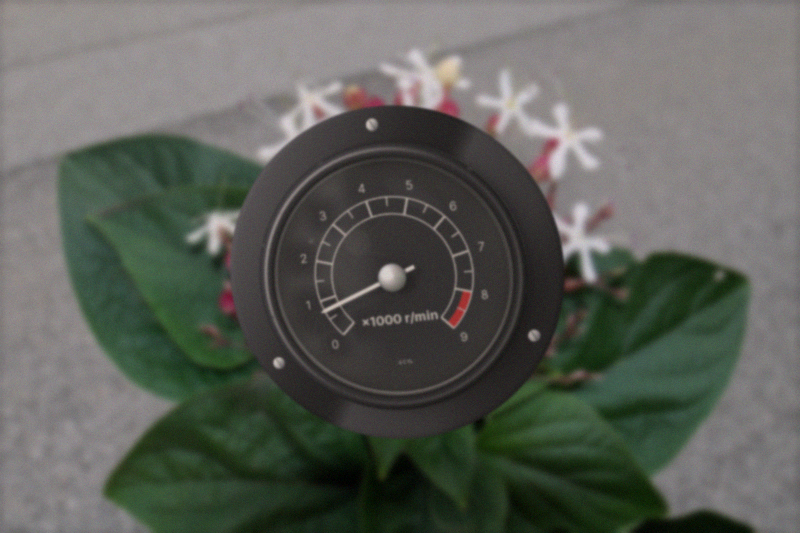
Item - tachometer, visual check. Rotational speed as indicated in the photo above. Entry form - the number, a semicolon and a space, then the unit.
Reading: 750; rpm
